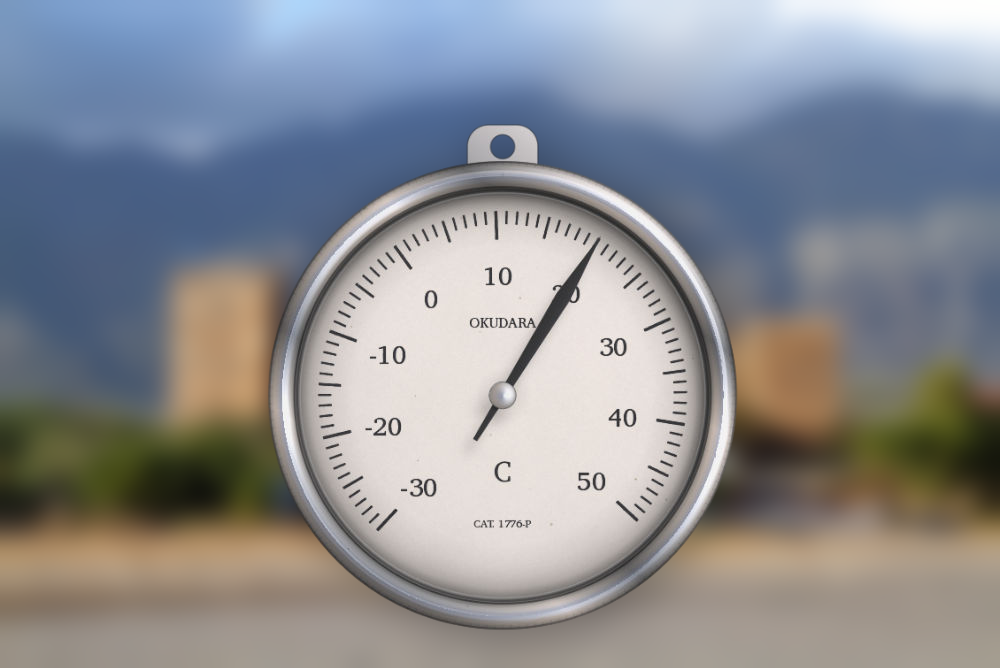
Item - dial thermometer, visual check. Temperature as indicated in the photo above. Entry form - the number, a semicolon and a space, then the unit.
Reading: 20; °C
